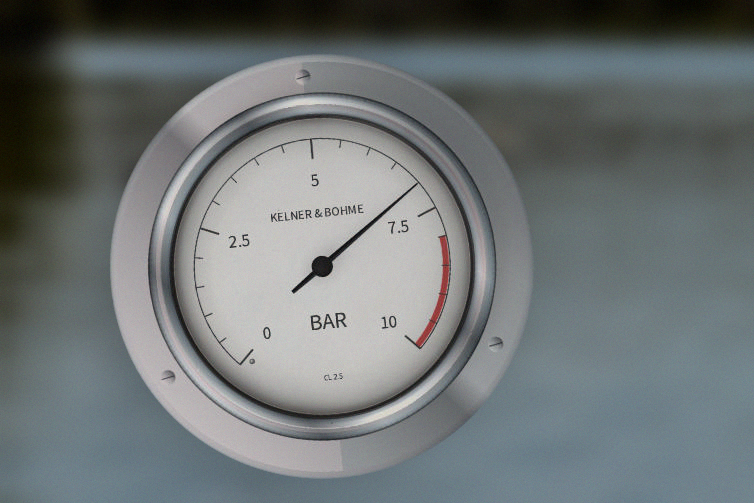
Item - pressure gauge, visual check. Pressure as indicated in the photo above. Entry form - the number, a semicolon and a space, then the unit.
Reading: 7; bar
